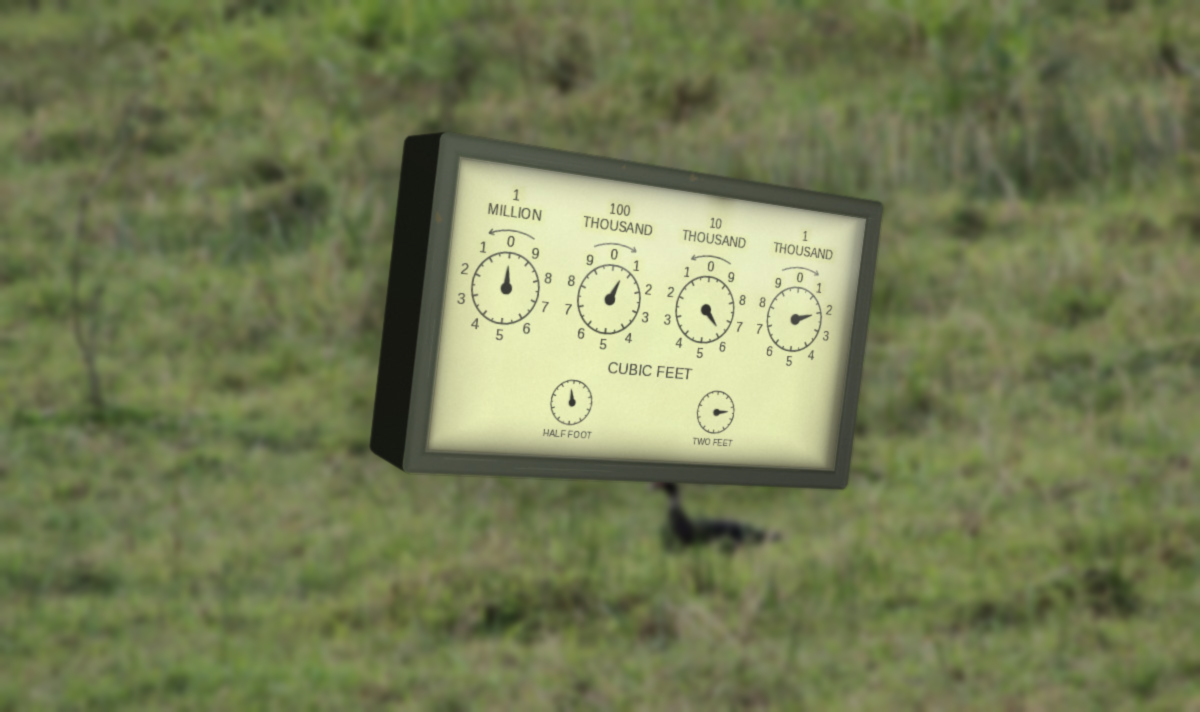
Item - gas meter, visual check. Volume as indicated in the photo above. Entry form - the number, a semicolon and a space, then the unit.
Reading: 6200; ft³
